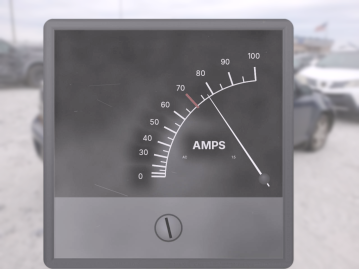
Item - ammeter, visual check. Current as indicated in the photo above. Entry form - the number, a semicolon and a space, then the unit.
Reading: 77.5; A
